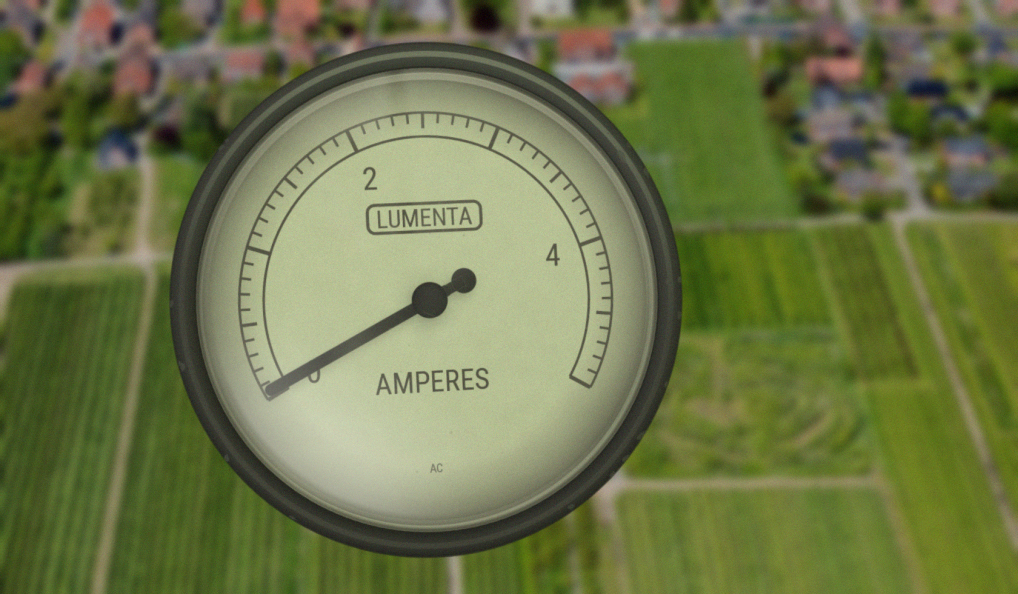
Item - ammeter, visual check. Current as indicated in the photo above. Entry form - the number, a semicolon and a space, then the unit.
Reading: 0.05; A
